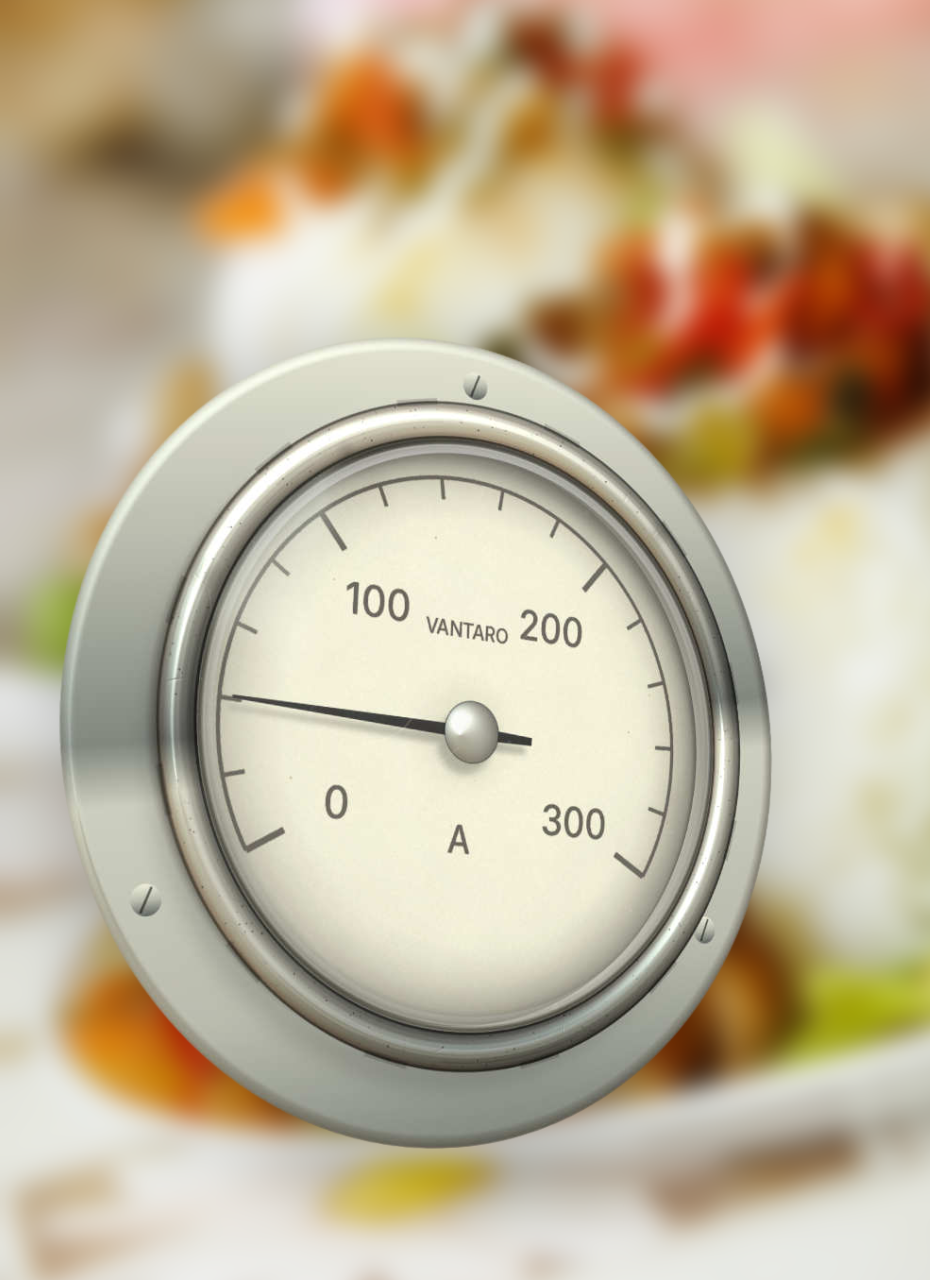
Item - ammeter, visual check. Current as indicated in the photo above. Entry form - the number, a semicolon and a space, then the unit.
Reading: 40; A
